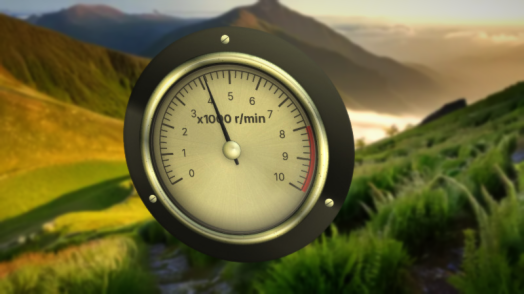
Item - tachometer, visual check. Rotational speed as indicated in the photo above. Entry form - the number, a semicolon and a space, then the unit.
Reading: 4200; rpm
